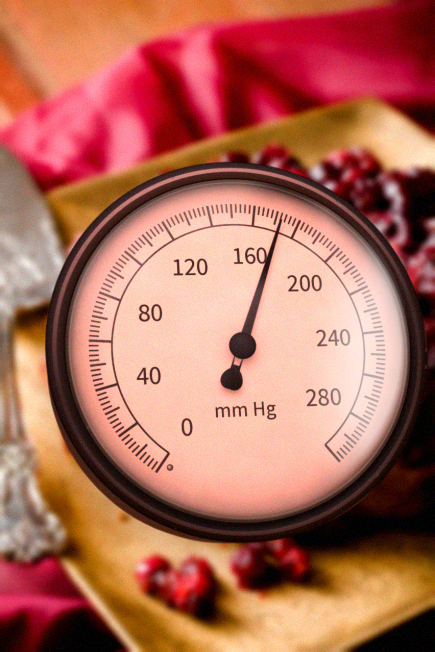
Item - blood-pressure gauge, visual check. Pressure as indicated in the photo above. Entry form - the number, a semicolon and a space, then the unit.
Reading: 172; mmHg
